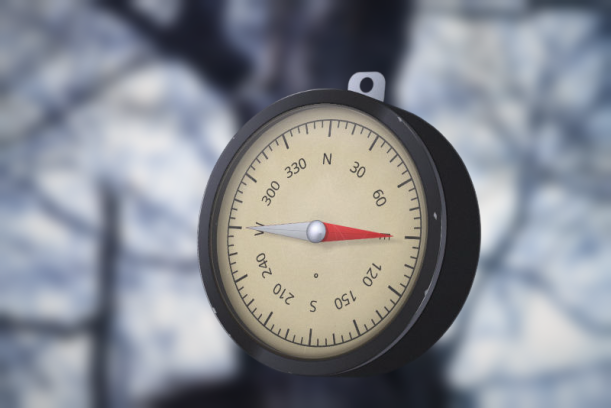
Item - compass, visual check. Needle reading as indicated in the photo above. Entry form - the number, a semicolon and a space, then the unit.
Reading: 90; °
